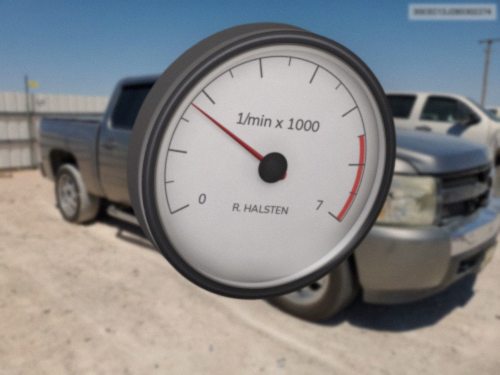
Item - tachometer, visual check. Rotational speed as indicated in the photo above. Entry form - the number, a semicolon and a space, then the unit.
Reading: 1750; rpm
